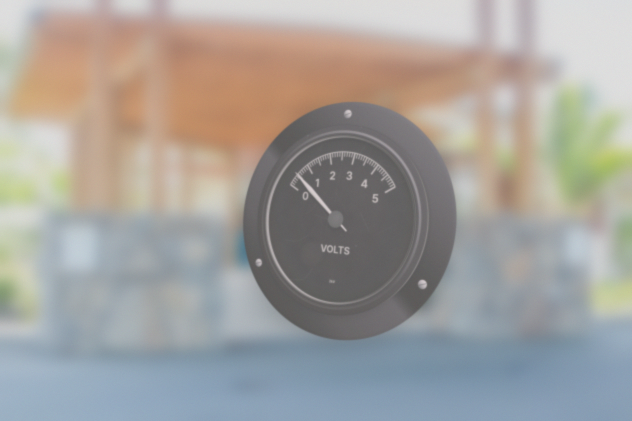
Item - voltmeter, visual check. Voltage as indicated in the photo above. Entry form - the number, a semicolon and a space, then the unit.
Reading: 0.5; V
